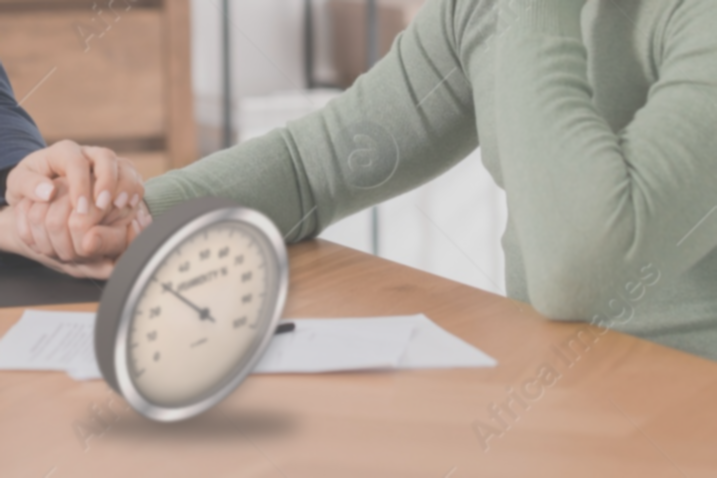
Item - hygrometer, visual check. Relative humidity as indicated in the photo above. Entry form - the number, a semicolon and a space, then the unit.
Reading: 30; %
